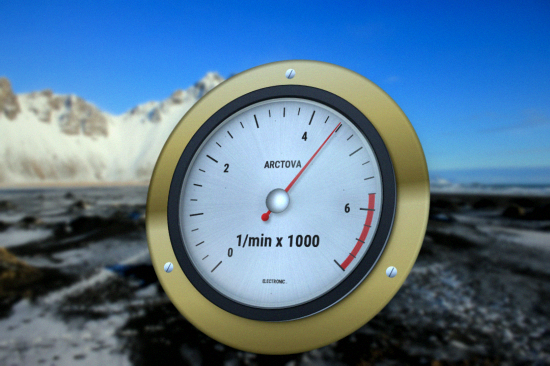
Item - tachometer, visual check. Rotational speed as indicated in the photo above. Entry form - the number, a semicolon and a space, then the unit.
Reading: 4500; rpm
